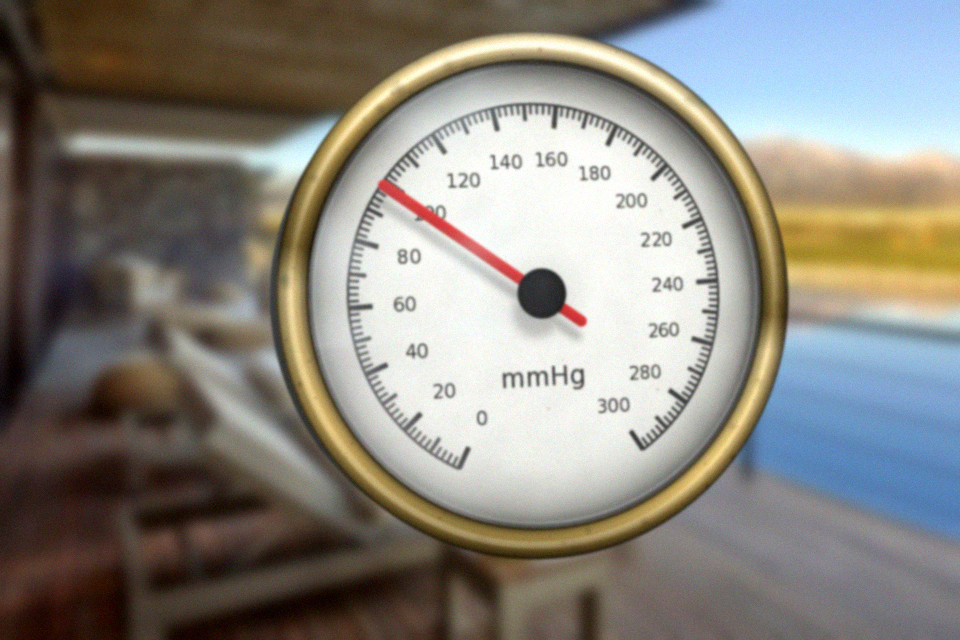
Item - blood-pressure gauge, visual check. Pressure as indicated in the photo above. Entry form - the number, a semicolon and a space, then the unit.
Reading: 98; mmHg
